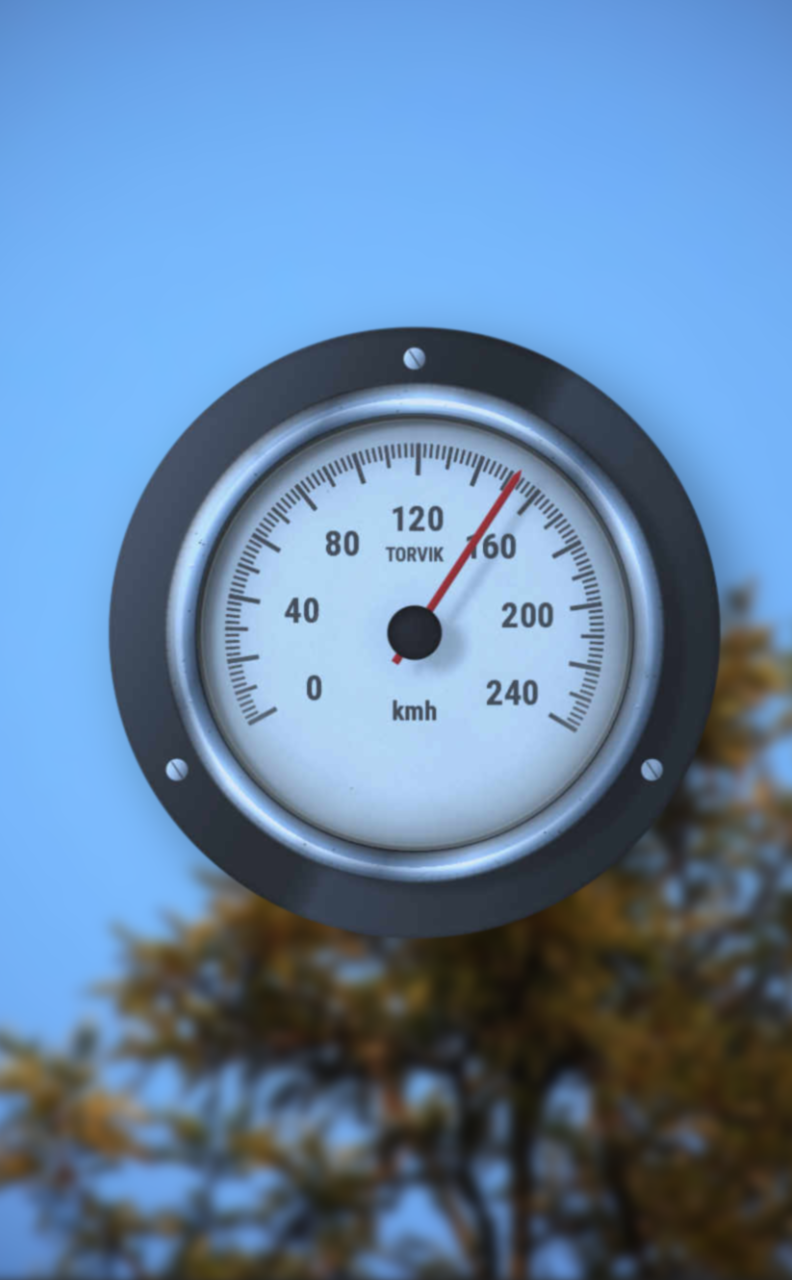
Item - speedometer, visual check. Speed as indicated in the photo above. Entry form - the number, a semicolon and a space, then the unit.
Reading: 152; km/h
